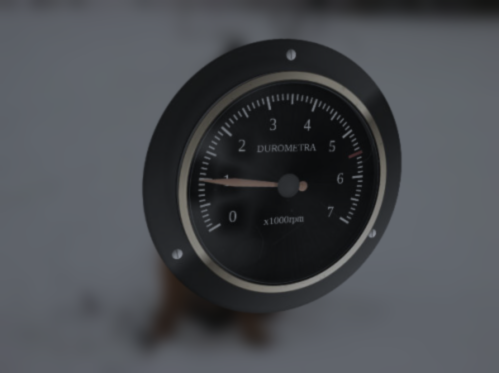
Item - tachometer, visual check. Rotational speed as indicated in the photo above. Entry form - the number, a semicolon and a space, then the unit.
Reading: 1000; rpm
